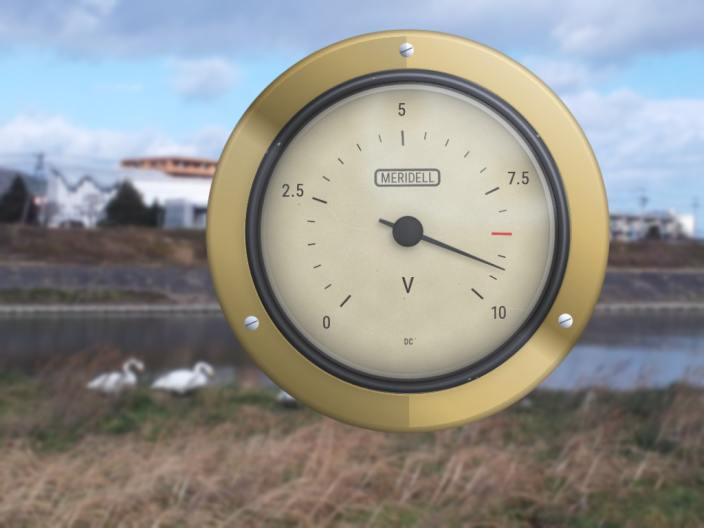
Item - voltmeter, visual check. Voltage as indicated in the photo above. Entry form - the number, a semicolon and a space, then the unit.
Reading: 9.25; V
